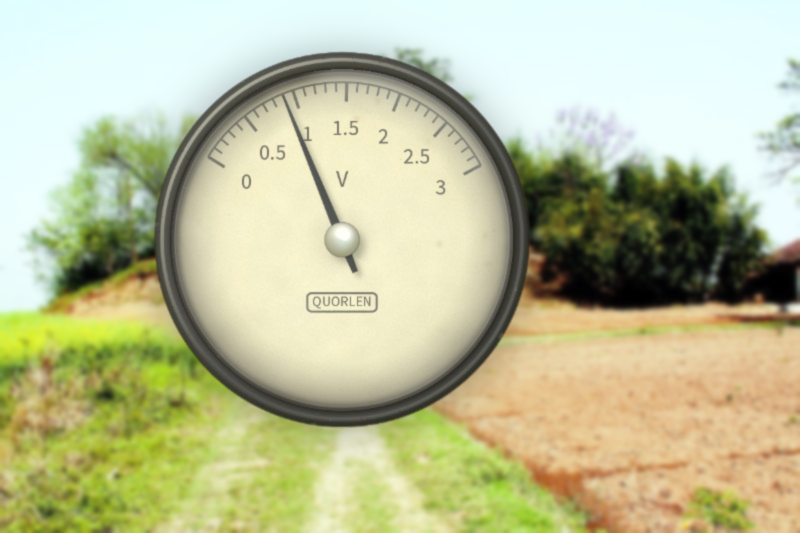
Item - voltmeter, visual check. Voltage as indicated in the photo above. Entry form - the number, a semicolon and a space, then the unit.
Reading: 0.9; V
